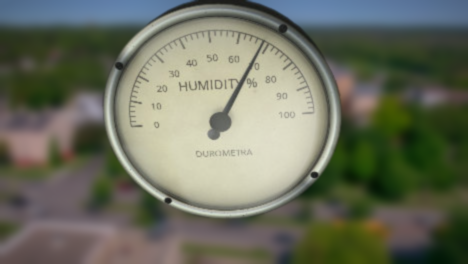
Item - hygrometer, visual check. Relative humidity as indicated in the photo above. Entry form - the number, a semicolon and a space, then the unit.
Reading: 68; %
